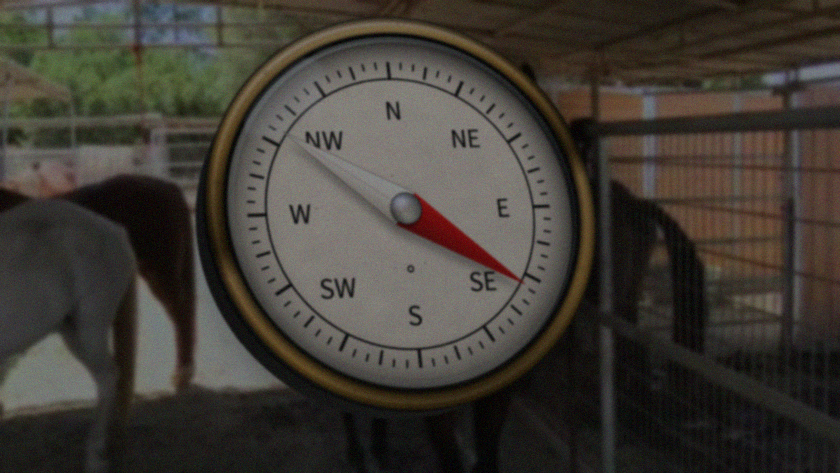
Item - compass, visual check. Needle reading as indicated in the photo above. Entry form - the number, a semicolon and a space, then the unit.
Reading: 125; °
